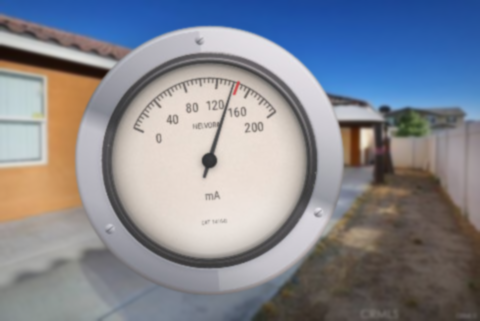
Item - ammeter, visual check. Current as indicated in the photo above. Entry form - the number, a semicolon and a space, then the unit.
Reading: 140; mA
